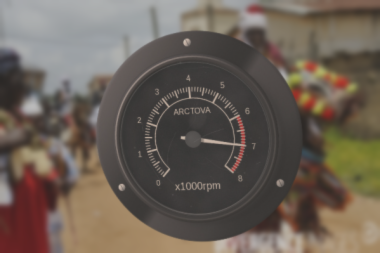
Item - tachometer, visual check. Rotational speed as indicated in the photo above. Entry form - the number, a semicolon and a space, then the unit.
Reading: 7000; rpm
